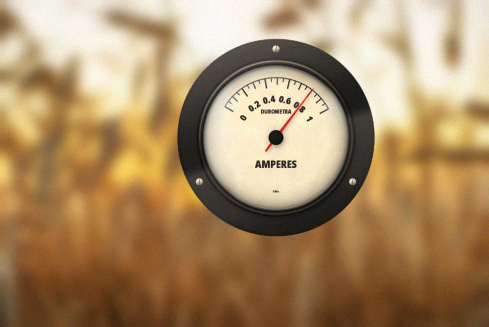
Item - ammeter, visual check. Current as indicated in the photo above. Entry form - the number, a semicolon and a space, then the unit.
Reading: 0.8; A
